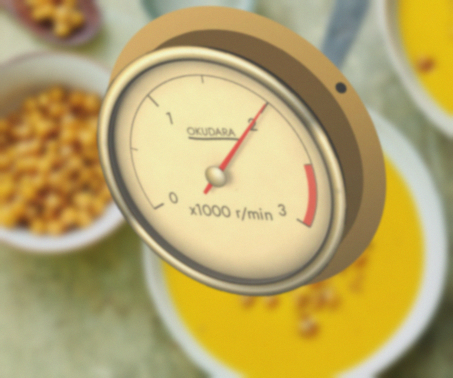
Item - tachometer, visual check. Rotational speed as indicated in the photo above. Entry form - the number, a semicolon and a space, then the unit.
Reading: 2000; rpm
